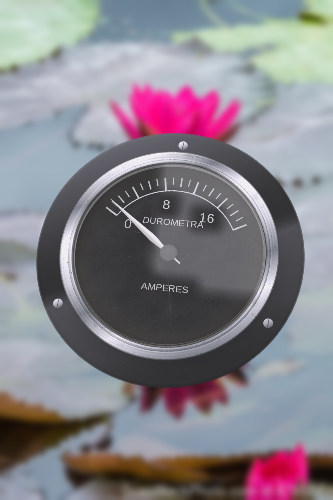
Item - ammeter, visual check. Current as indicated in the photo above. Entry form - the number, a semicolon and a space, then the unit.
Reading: 1; A
